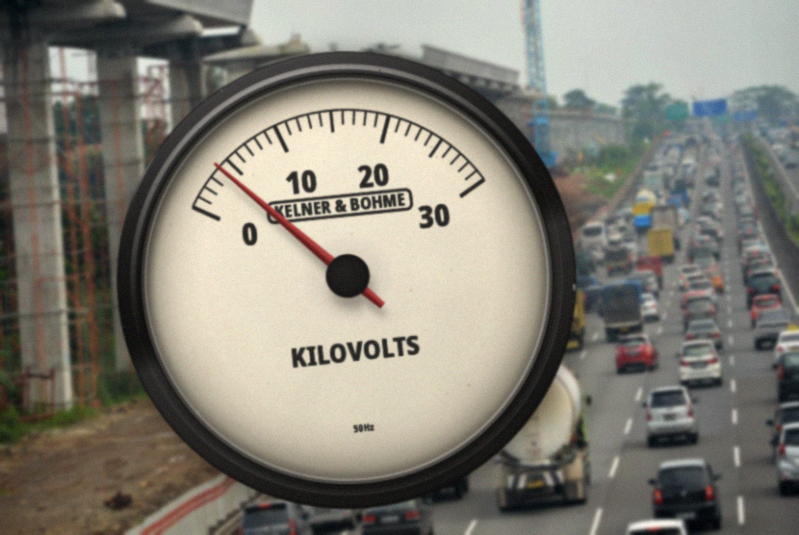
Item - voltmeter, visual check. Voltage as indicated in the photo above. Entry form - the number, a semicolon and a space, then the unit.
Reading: 4; kV
